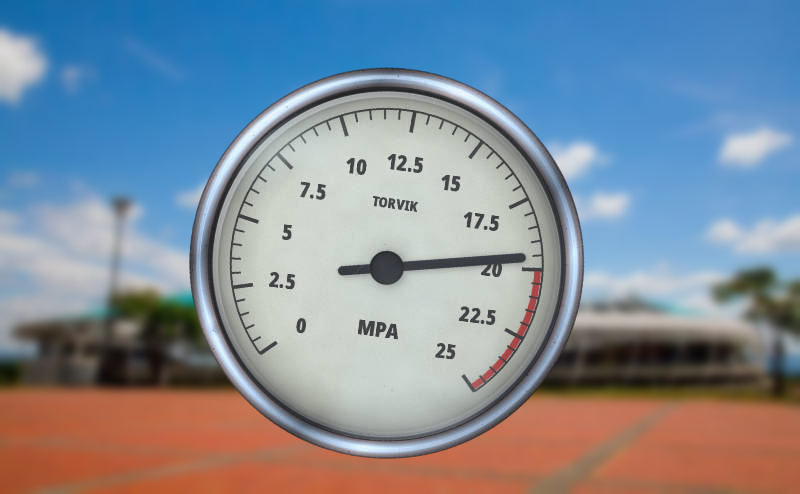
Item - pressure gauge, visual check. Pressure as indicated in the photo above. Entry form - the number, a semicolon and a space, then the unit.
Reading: 19.5; MPa
